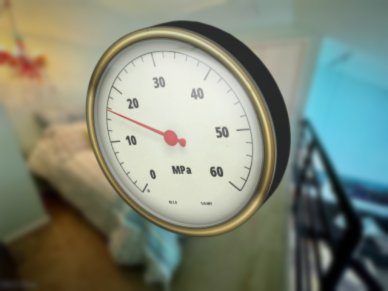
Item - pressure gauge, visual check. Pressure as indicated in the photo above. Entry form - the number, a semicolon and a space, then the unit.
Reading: 16; MPa
